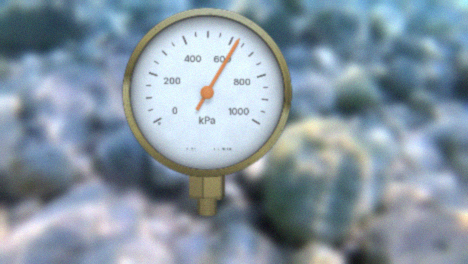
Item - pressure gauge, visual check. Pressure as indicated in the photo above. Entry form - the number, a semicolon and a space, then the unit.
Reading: 625; kPa
